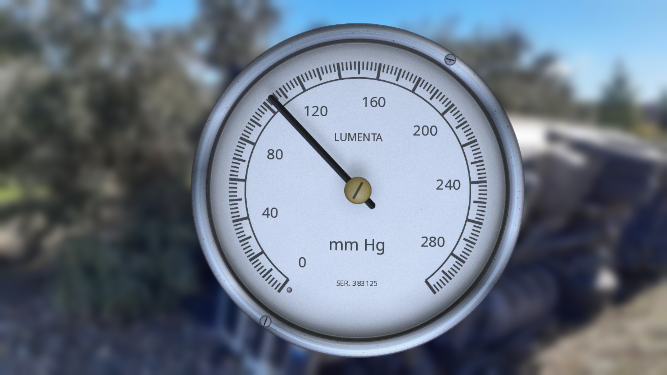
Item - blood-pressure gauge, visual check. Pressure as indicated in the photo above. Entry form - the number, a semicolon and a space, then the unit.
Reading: 104; mmHg
